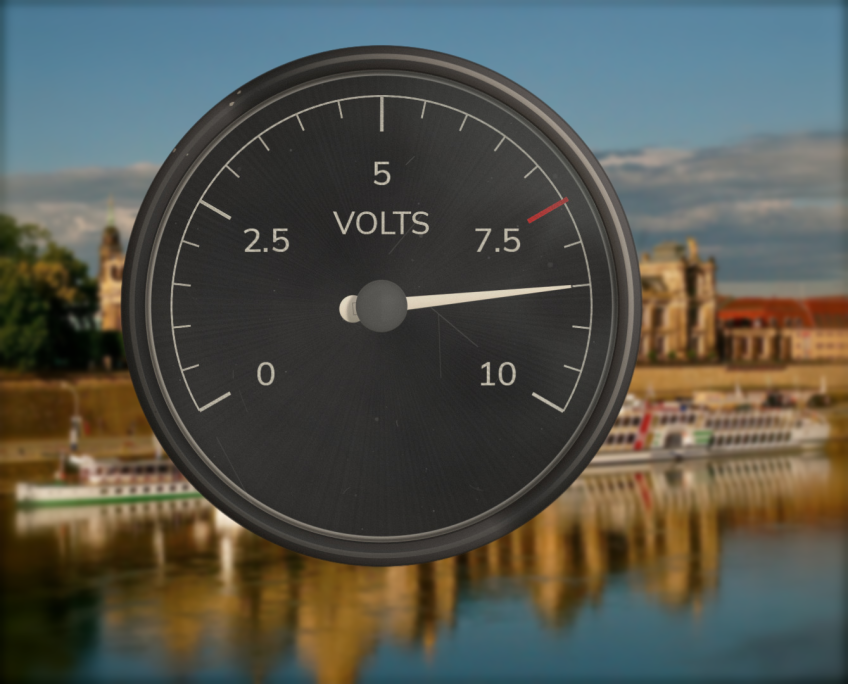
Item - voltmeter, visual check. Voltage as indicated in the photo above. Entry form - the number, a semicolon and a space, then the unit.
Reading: 8.5; V
